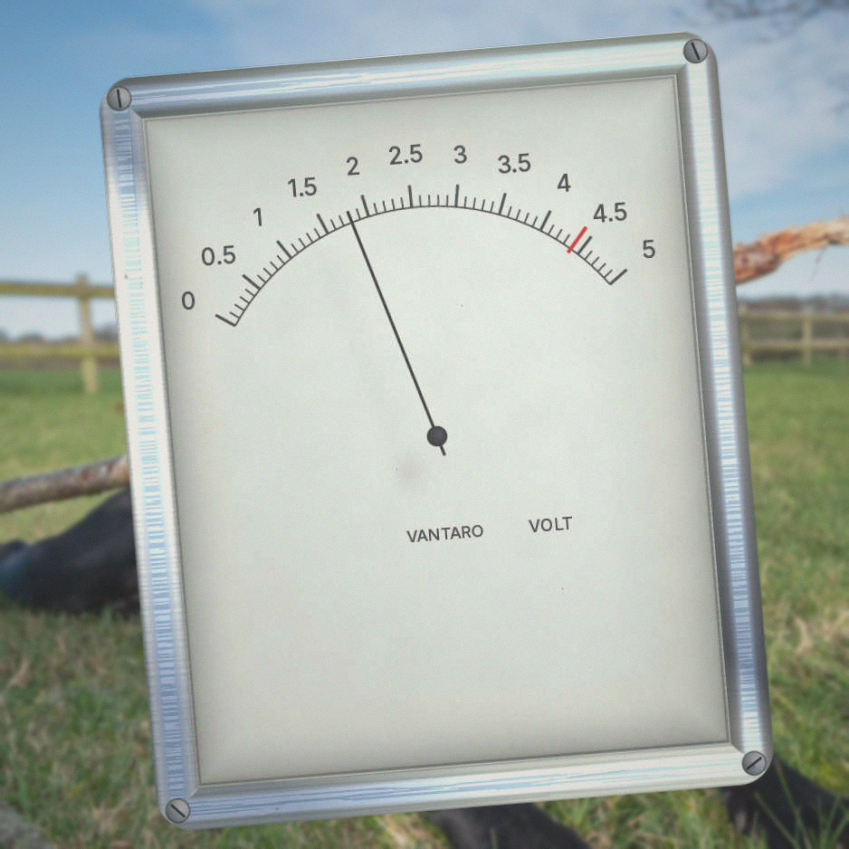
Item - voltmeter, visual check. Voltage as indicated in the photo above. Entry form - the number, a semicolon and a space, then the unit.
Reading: 1.8; V
